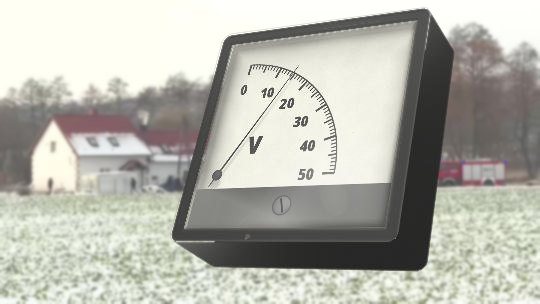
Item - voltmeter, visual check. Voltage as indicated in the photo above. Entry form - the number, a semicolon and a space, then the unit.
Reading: 15; V
